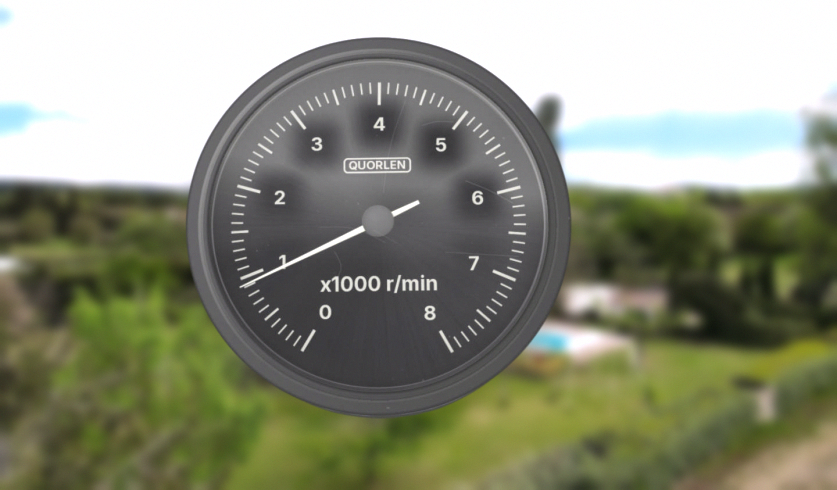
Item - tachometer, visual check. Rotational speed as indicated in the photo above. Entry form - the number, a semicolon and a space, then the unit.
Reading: 900; rpm
